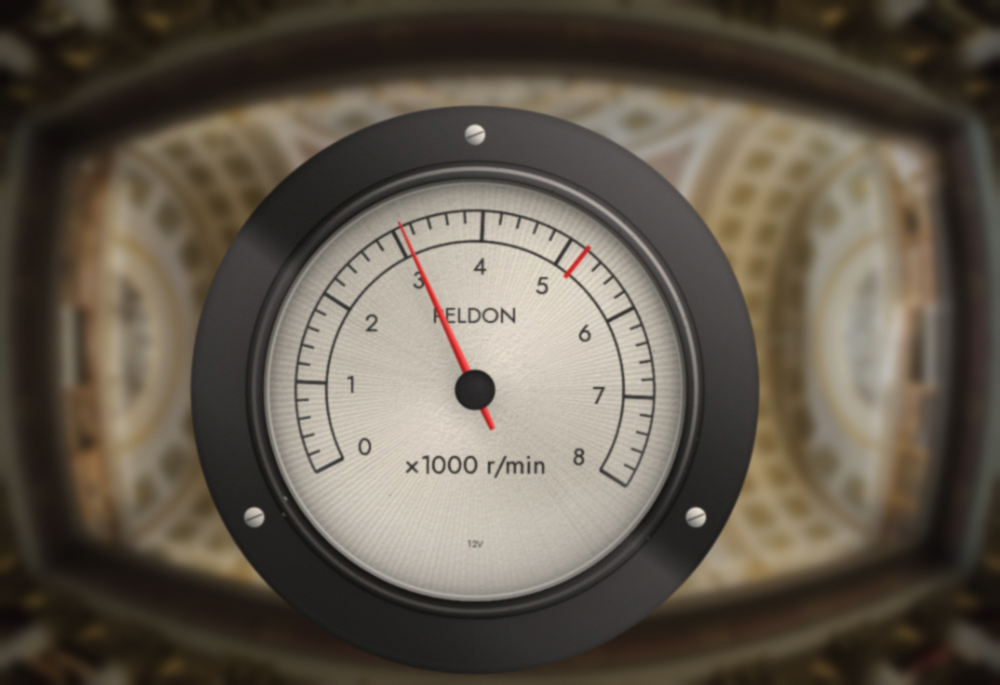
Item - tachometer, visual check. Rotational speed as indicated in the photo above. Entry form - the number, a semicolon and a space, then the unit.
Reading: 3100; rpm
